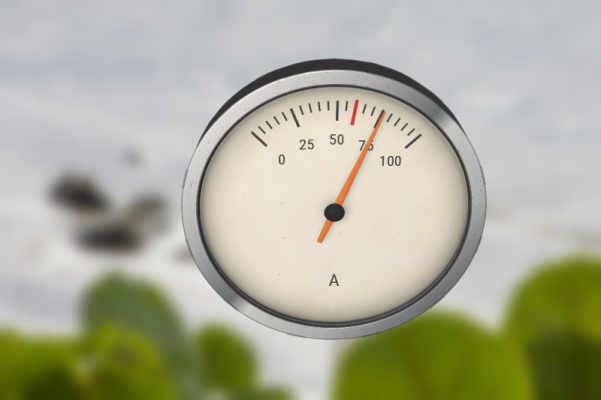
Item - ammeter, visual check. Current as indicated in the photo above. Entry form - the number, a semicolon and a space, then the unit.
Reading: 75; A
